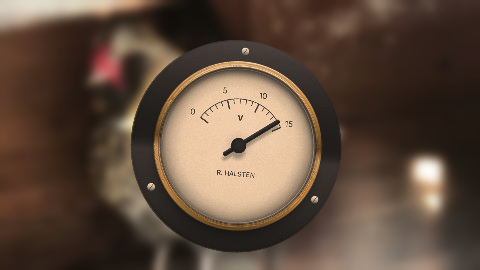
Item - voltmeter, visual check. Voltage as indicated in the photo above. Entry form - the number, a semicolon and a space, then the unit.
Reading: 14; V
